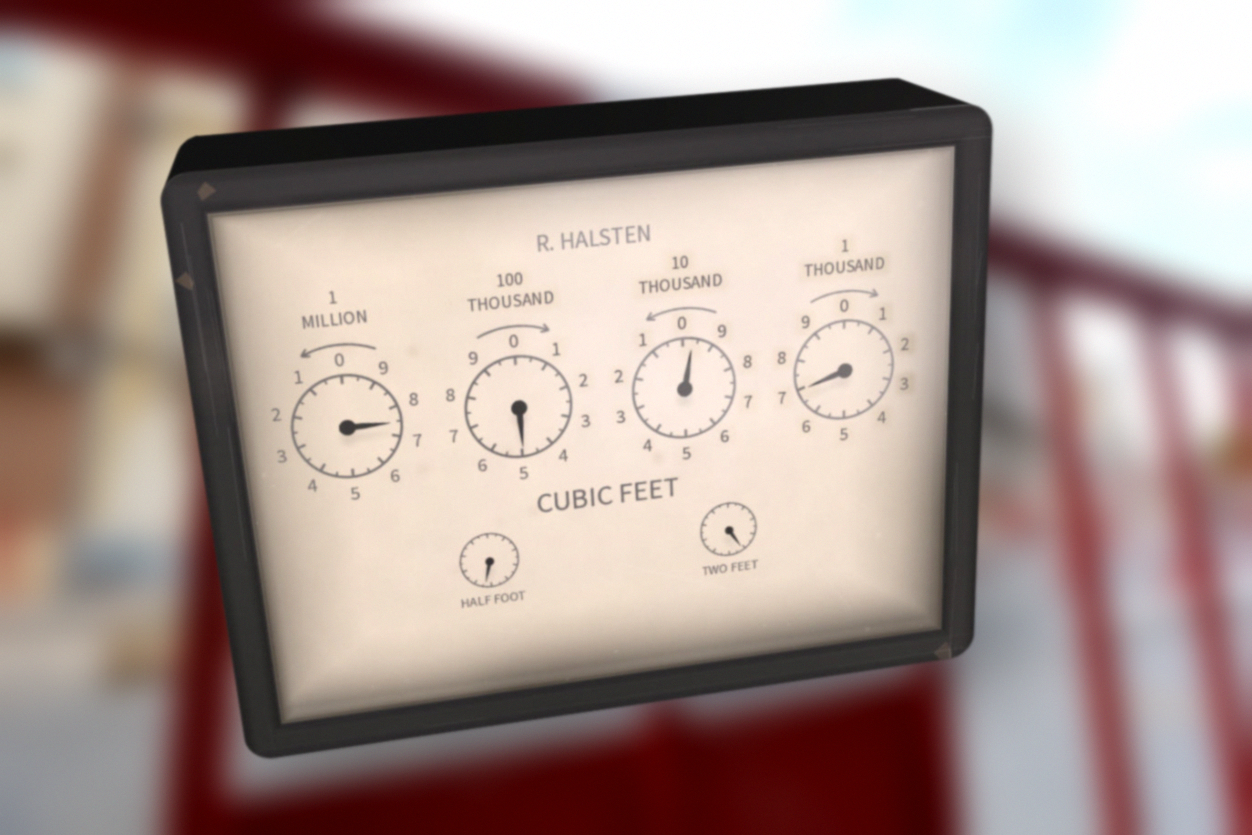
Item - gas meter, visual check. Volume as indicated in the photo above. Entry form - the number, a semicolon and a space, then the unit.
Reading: 749700; ft³
